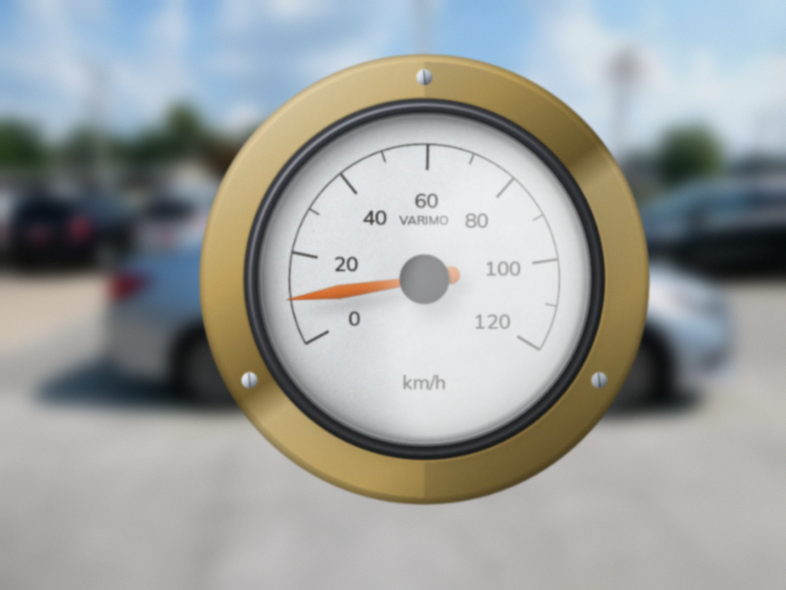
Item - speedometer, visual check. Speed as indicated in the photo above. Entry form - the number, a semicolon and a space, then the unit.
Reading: 10; km/h
